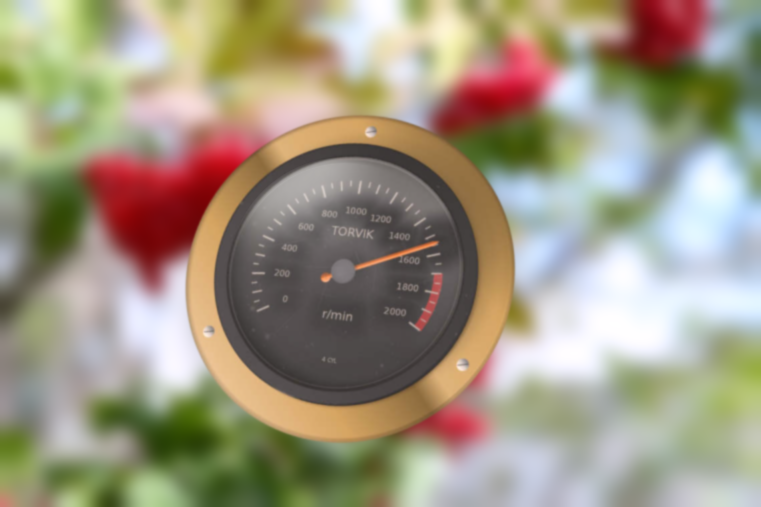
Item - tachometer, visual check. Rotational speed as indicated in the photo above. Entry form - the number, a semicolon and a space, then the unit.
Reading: 1550; rpm
